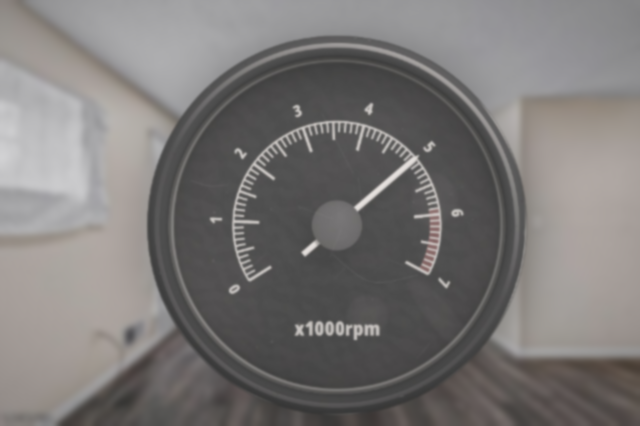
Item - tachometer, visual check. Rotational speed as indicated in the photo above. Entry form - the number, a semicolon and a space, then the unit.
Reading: 5000; rpm
